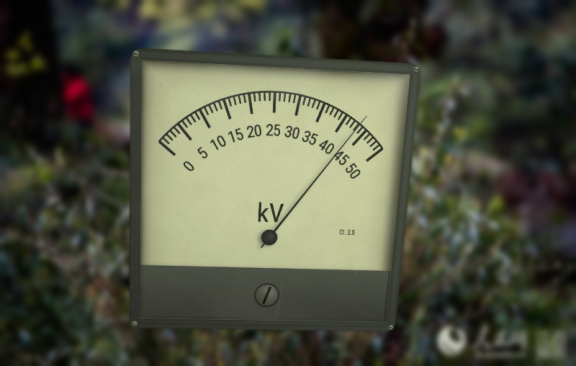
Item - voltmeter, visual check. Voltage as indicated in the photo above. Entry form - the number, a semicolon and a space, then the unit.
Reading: 43; kV
